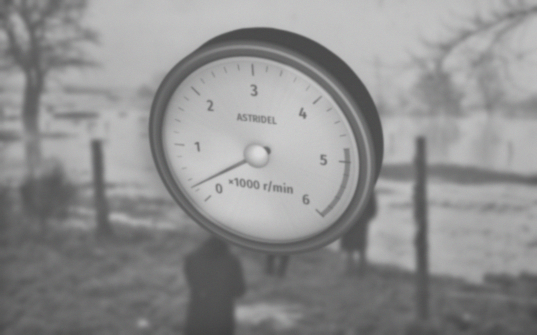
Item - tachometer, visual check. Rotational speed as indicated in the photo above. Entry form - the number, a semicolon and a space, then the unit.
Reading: 300; rpm
